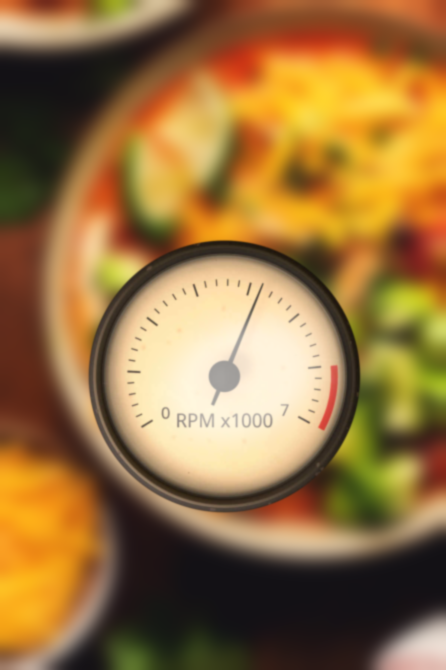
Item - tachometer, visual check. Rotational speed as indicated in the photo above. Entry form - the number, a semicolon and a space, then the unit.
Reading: 4200; rpm
